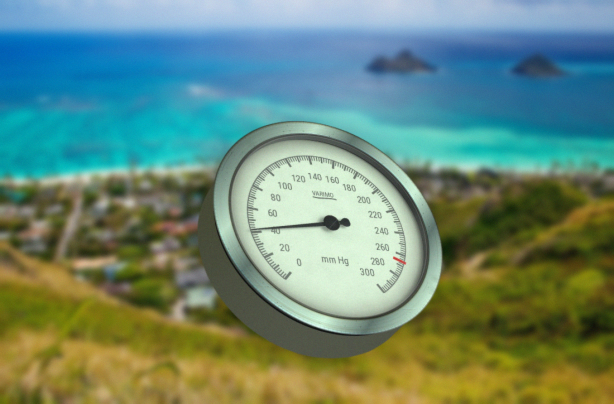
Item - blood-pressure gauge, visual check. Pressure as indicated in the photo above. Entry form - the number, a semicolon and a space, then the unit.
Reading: 40; mmHg
